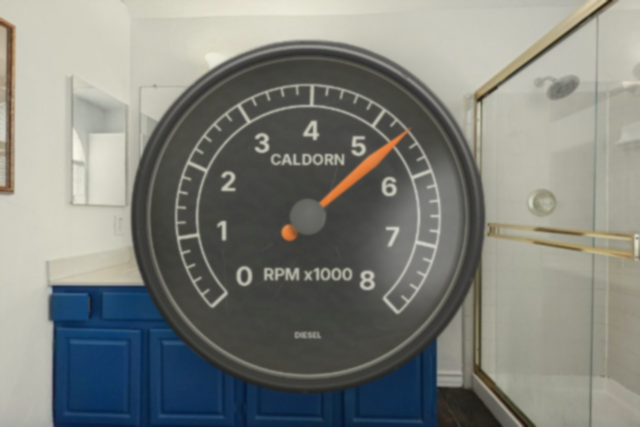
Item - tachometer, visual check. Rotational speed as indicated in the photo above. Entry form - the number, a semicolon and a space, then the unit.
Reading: 5400; rpm
